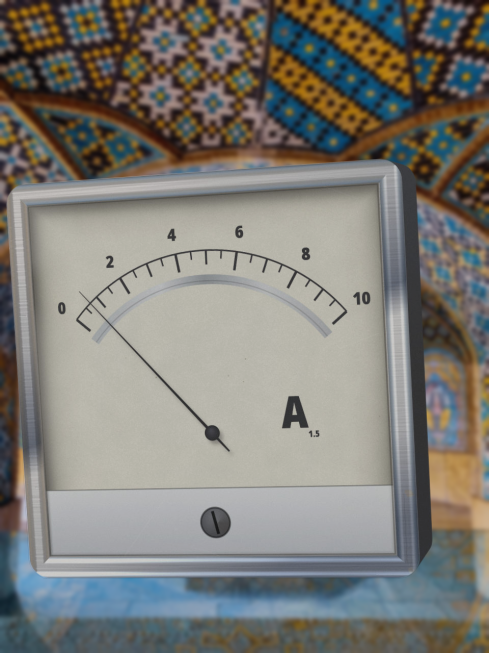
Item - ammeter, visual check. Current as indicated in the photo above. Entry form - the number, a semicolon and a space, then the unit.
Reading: 0.75; A
